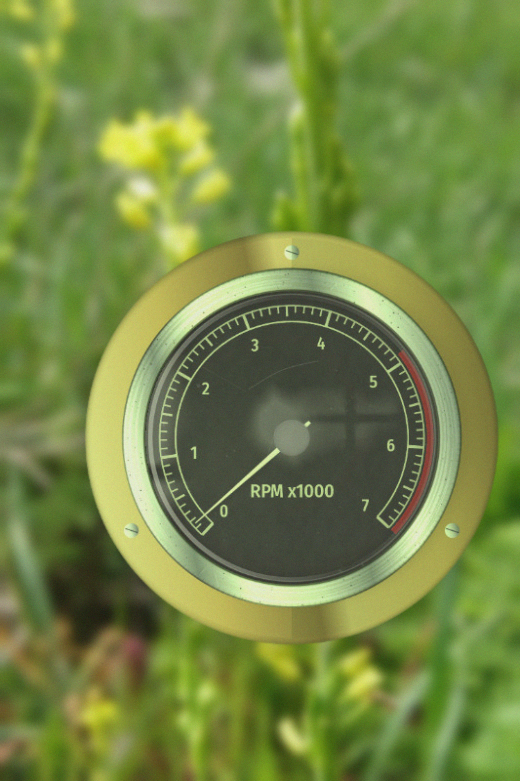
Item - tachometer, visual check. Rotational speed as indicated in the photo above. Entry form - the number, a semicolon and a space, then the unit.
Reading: 150; rpm
